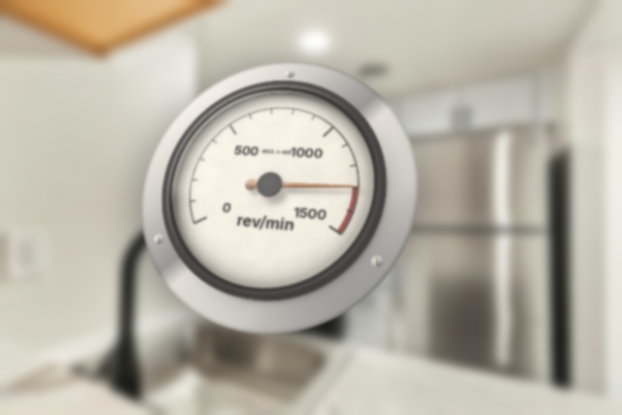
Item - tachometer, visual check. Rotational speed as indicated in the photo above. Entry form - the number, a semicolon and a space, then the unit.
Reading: 1300; rpm
